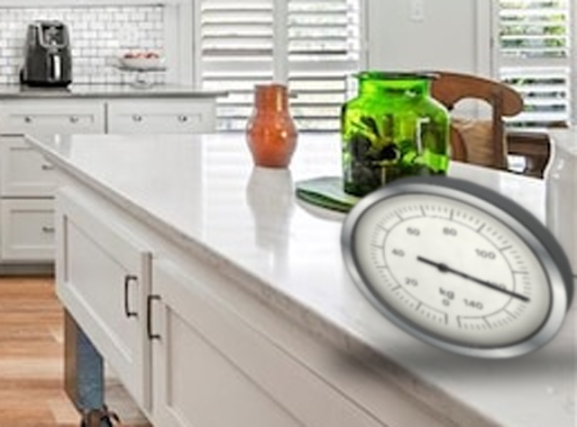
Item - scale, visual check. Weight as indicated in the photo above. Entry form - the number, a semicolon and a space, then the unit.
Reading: 120; kg
